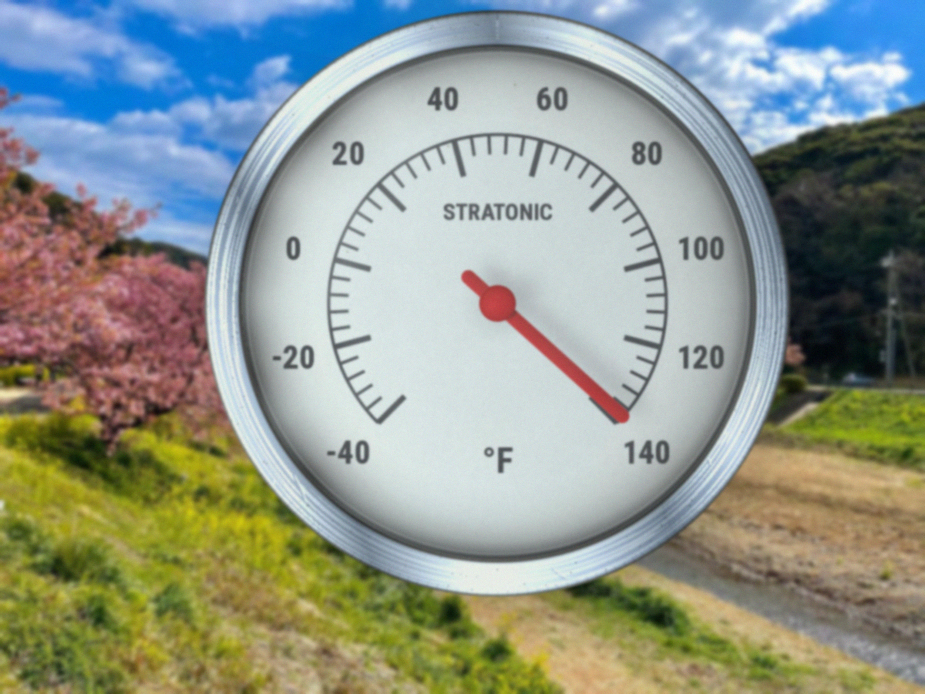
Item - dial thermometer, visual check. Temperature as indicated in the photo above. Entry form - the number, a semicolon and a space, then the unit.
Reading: 138; °F
